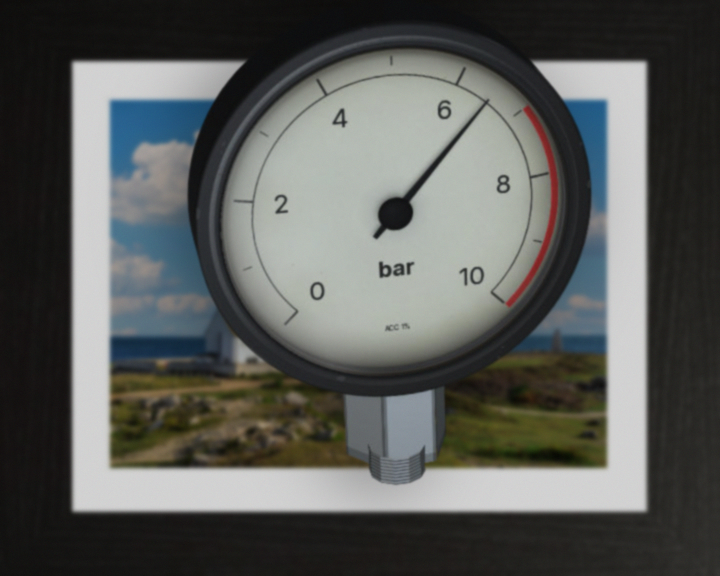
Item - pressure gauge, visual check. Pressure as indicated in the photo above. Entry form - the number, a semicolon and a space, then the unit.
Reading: 6.5; bar
